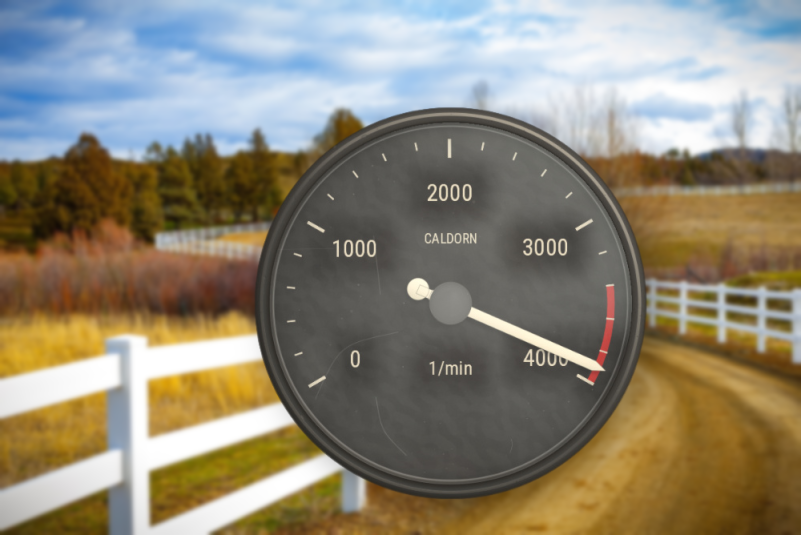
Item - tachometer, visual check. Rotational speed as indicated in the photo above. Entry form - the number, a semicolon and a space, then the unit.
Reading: 3900; rpm
